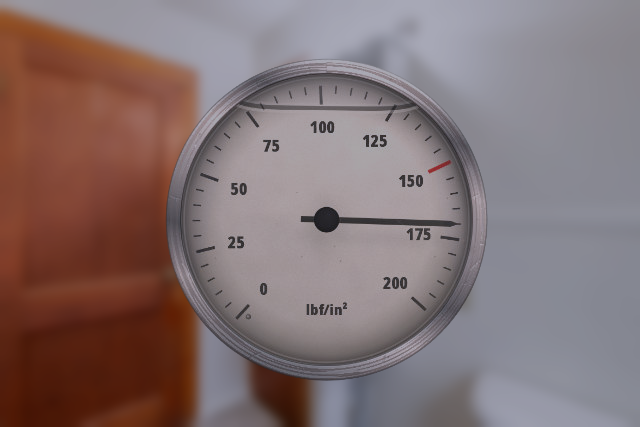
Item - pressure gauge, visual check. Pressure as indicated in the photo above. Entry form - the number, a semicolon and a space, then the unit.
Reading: 170; psi
